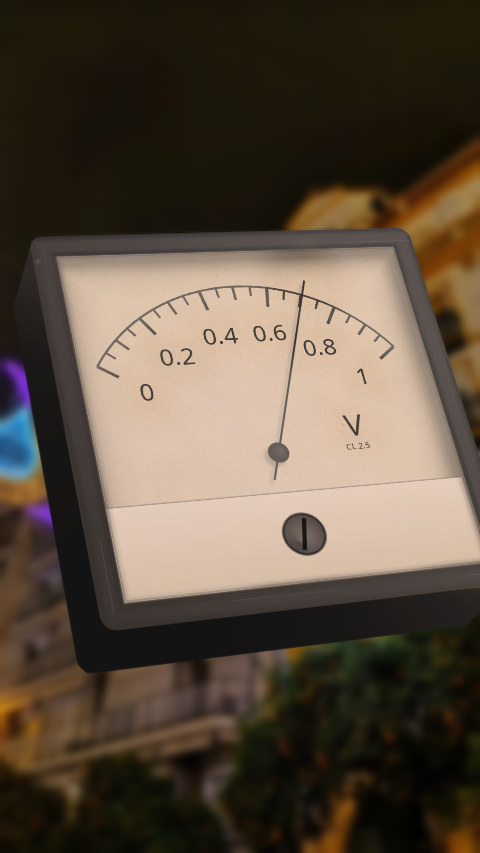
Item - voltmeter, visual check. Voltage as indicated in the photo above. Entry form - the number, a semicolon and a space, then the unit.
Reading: 0.7; V
